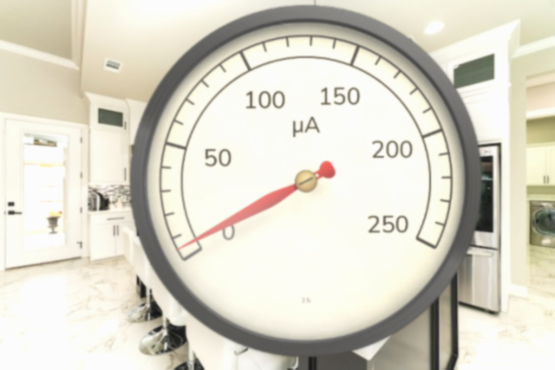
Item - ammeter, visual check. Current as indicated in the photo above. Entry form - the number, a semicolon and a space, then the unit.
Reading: 5; µA
